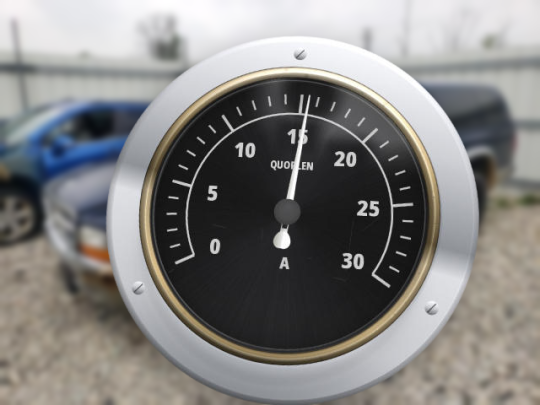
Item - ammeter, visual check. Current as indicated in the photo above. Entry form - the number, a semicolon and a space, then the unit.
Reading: 15.5; A
